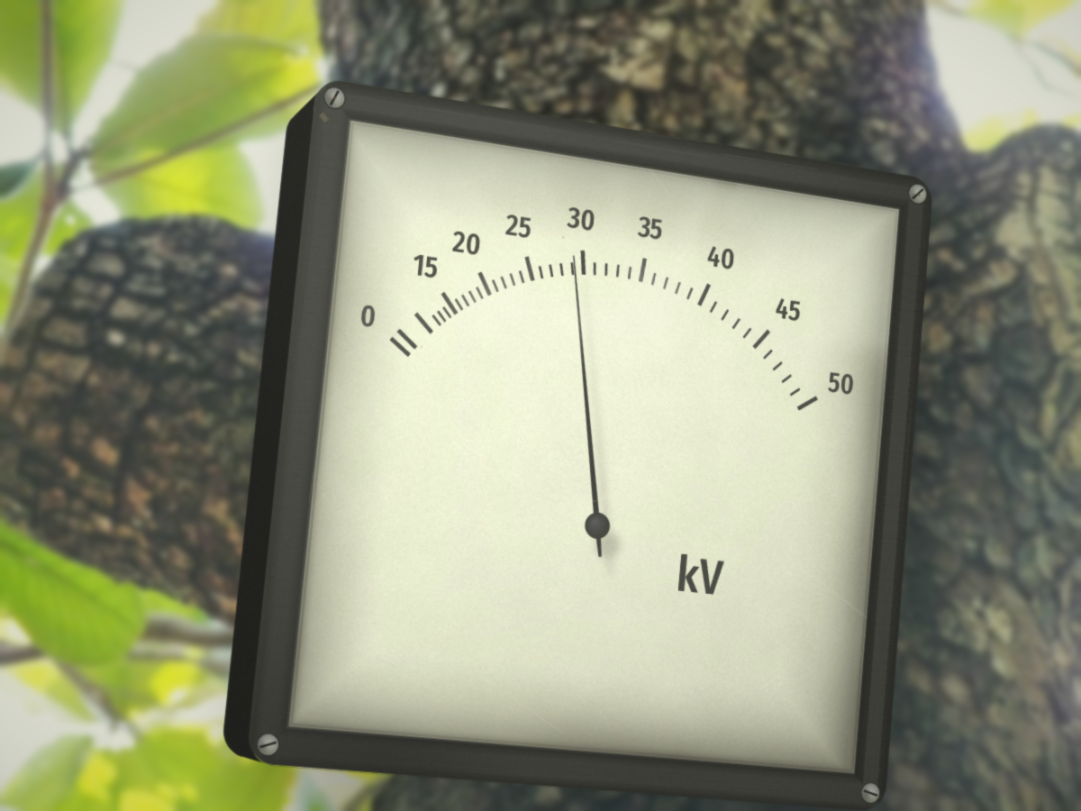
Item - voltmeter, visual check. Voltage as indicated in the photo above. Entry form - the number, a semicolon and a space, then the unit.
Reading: 29; kV
